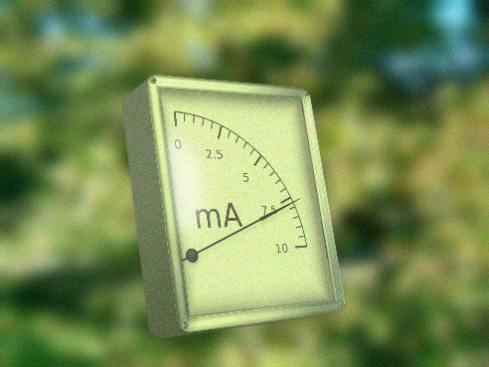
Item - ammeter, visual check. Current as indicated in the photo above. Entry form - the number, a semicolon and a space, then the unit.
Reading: 7.75; mA
